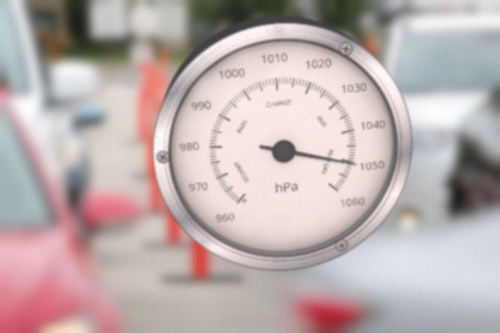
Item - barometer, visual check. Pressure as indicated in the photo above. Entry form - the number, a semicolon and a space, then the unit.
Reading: 1050; hPa
